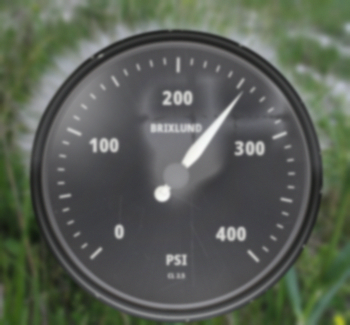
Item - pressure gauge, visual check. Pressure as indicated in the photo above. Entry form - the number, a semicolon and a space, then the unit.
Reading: 255; psi
